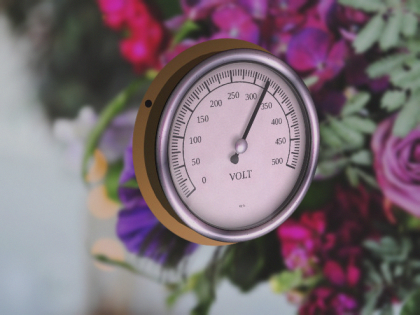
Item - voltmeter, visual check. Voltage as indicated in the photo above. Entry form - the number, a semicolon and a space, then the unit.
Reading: 325; V
